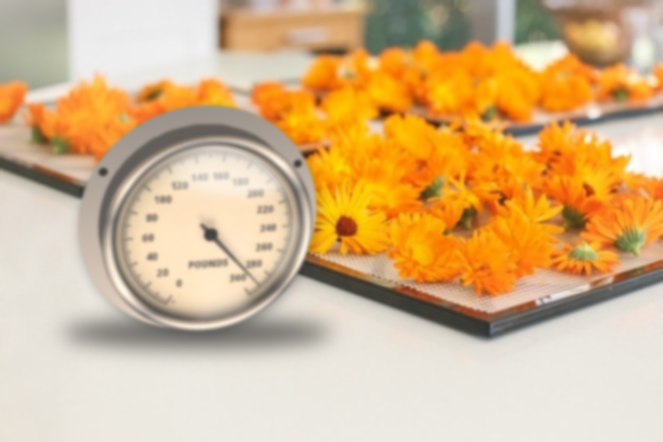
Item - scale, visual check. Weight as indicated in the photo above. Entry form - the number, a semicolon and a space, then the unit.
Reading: 290; lb
